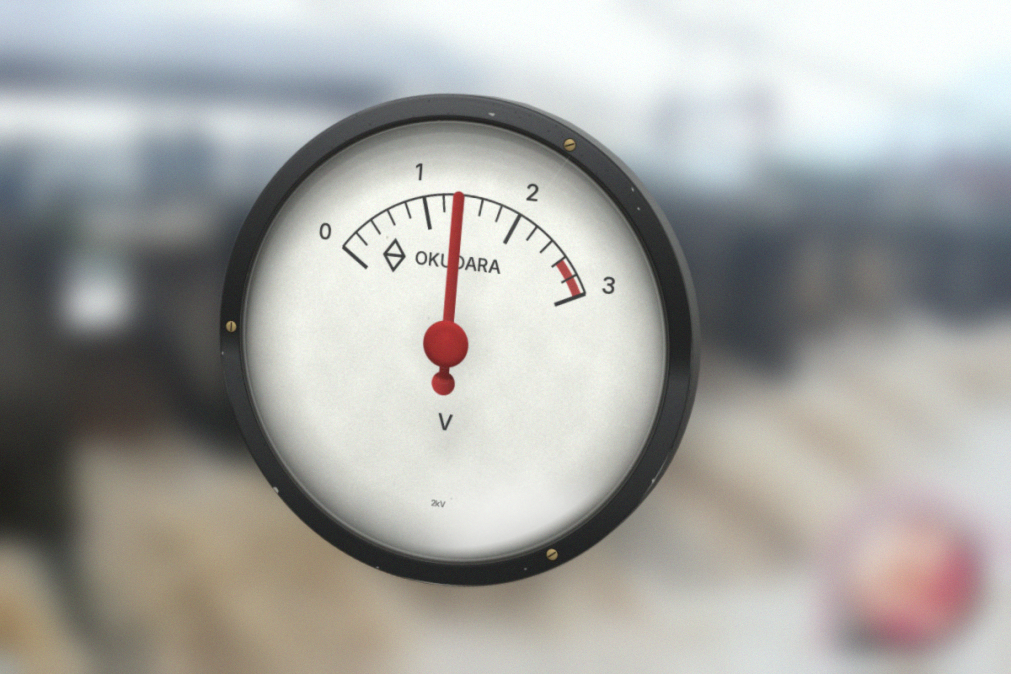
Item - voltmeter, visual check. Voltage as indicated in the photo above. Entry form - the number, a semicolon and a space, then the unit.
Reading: 1.4; V
